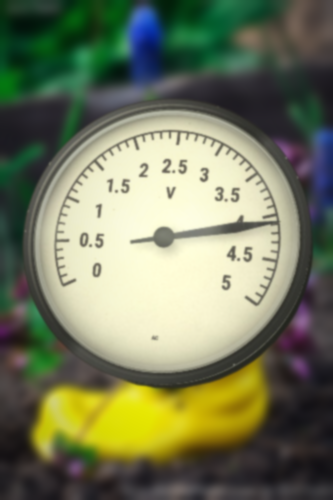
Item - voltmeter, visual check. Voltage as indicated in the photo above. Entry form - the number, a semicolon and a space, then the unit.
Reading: 4.1; V
